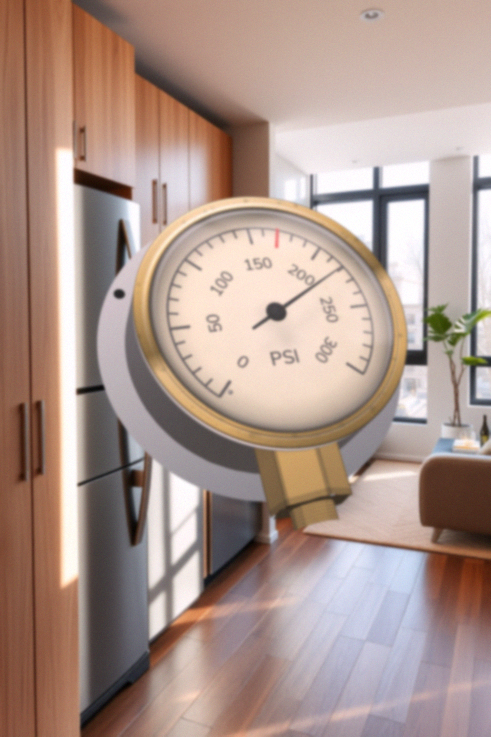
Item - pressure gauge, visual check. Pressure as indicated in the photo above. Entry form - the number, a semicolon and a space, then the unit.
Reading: 220; psi
